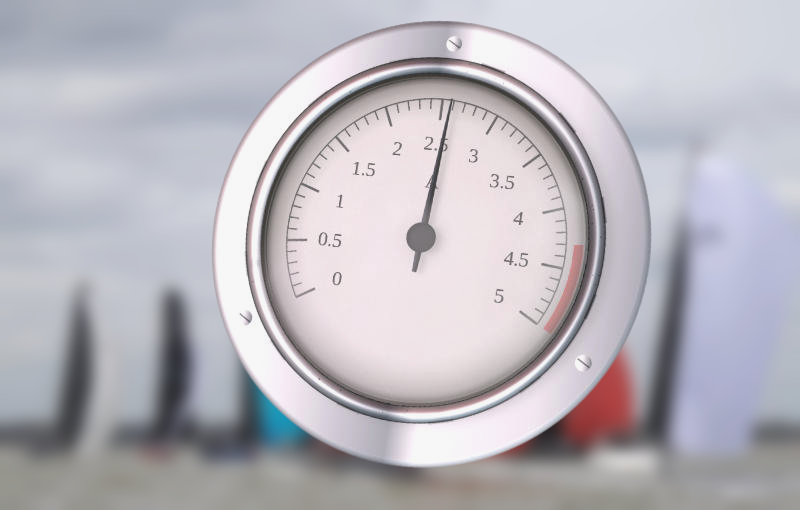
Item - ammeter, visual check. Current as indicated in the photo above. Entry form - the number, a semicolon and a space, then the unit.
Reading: 2.6; A
